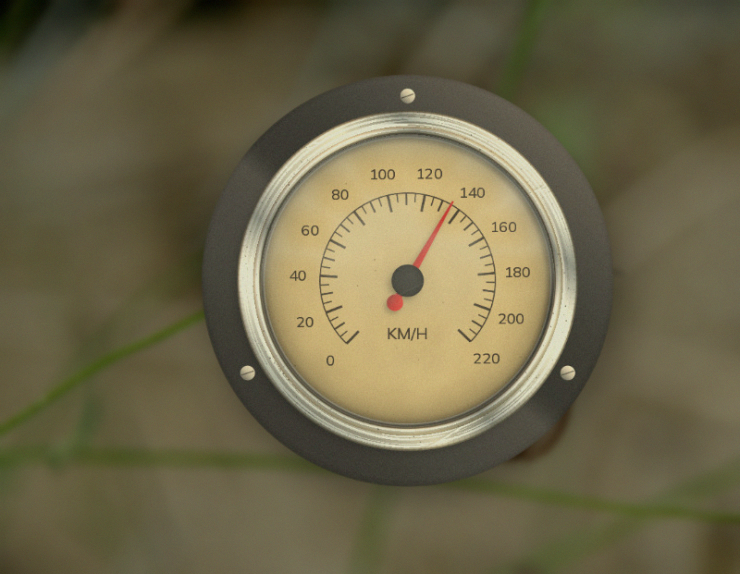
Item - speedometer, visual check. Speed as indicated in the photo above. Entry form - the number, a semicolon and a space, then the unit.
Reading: 135; km/h
